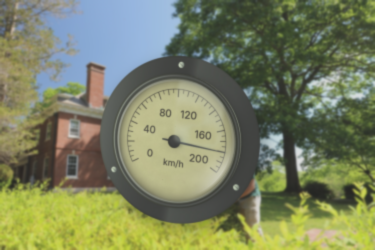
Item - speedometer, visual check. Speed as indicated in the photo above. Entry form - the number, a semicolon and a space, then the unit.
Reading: 180; km/h
